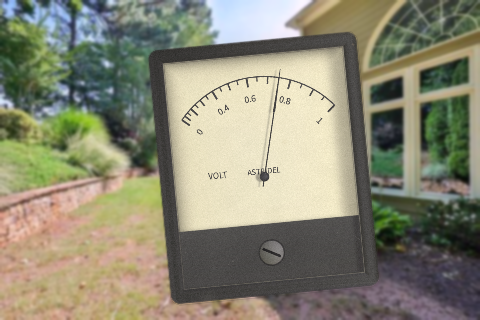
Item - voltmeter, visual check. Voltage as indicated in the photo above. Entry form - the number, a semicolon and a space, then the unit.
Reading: 0.75; V
